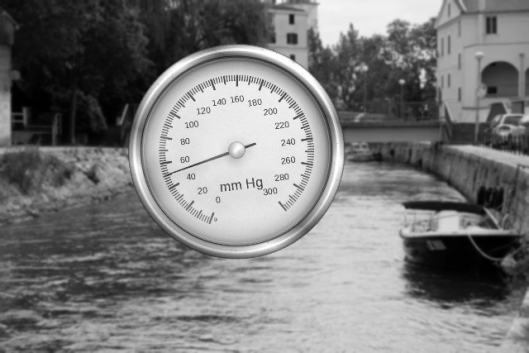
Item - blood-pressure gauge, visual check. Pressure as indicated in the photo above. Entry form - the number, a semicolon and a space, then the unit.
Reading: 50; mmHg
